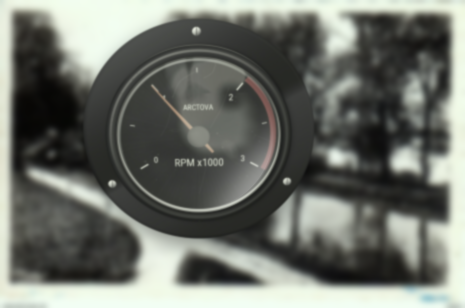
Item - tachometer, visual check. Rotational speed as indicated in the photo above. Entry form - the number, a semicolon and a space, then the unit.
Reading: 1000; rpm
